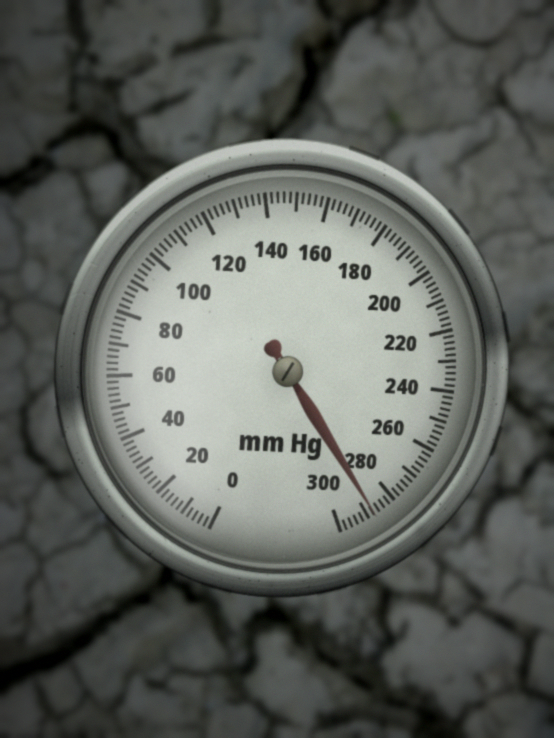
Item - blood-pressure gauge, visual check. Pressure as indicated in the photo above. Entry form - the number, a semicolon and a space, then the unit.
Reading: 288; mmHg
